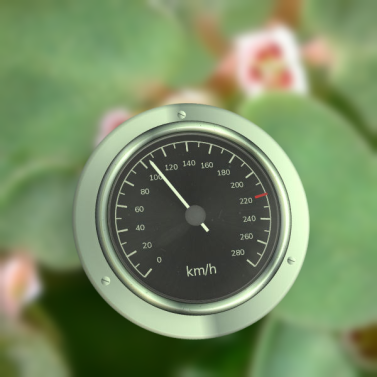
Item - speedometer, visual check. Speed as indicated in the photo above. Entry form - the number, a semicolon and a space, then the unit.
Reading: 105; km/h
